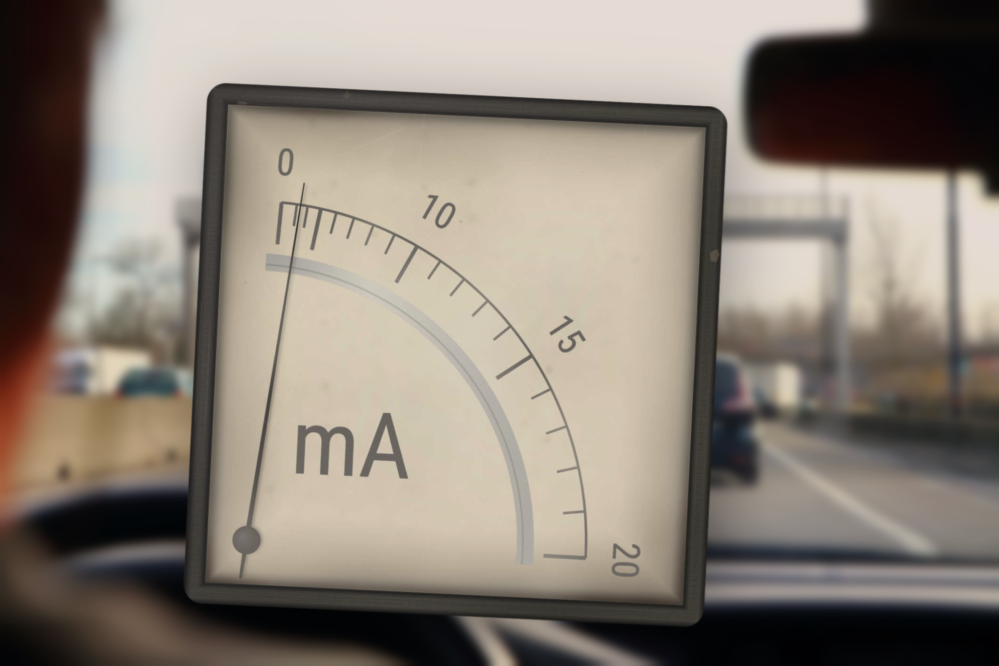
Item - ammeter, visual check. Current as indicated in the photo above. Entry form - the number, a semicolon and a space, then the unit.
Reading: 3.5; mA
